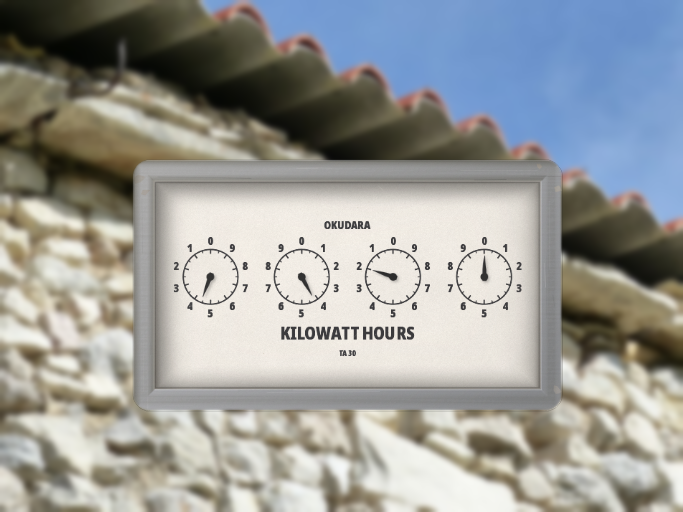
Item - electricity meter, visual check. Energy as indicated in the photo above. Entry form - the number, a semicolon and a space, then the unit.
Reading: 4420; kWh
